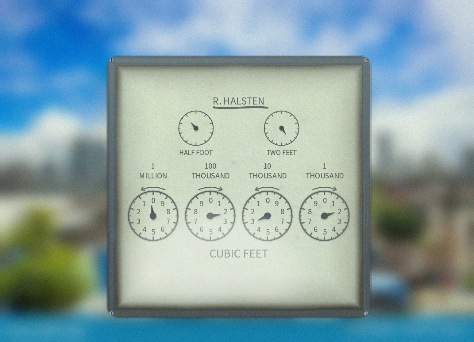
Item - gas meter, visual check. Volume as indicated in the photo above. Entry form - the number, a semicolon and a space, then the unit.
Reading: 23200; ft³
